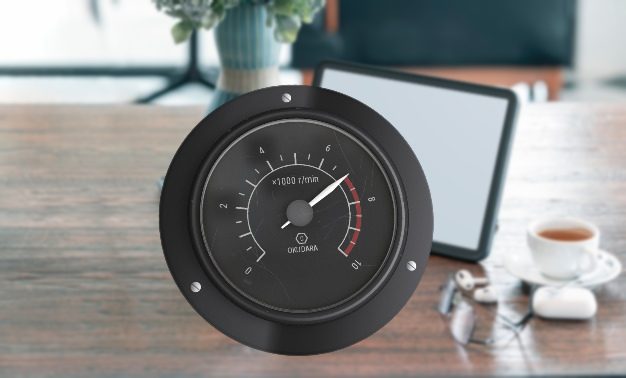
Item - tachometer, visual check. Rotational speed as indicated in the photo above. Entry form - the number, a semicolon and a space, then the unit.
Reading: 7000; rpm
